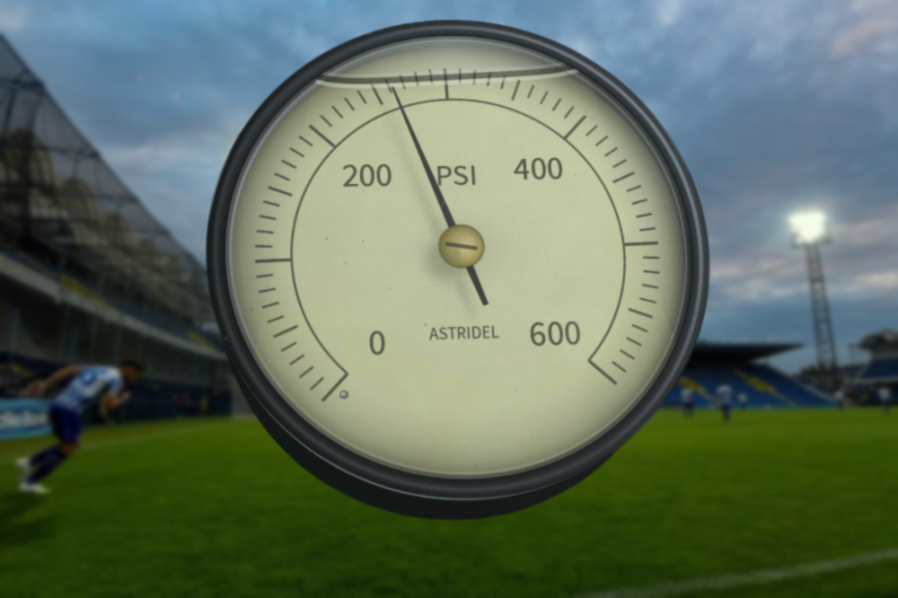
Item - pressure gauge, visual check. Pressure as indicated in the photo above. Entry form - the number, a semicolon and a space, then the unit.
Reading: 260; psi
